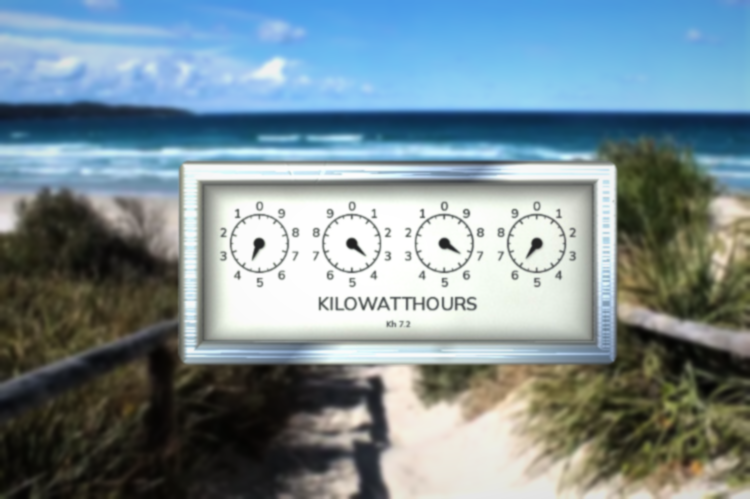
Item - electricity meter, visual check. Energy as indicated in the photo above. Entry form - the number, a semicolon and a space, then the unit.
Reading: 4366; kWh
